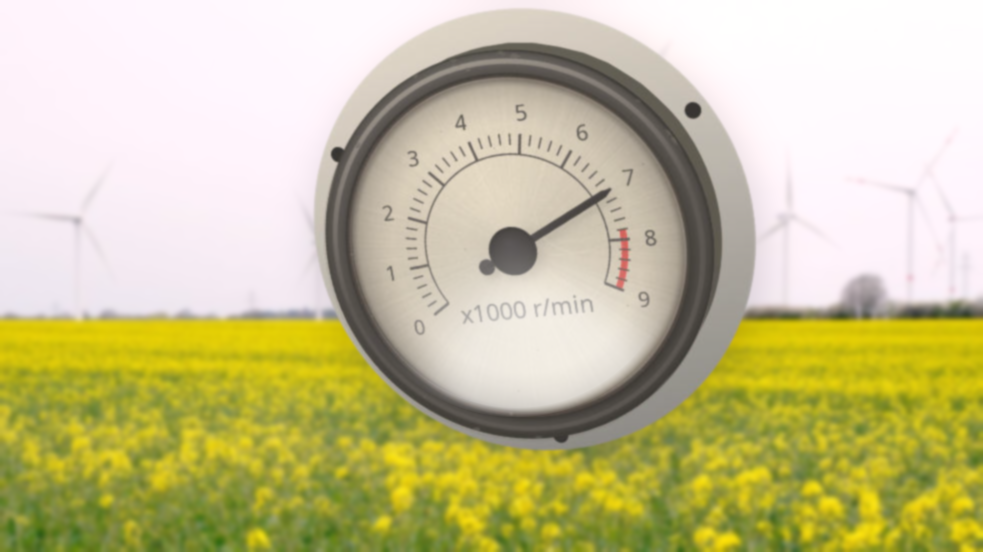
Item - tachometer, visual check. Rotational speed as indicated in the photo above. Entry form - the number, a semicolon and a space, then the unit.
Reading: 7000; rpm
